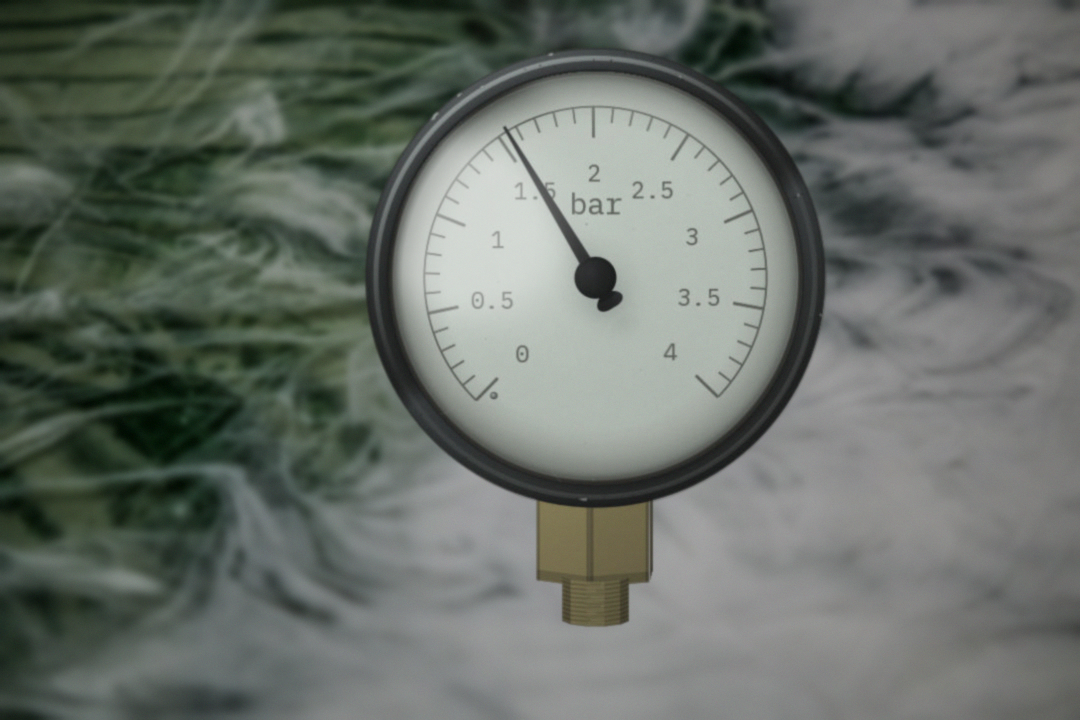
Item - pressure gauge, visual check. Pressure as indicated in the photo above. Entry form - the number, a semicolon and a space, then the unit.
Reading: 1.55; bar
